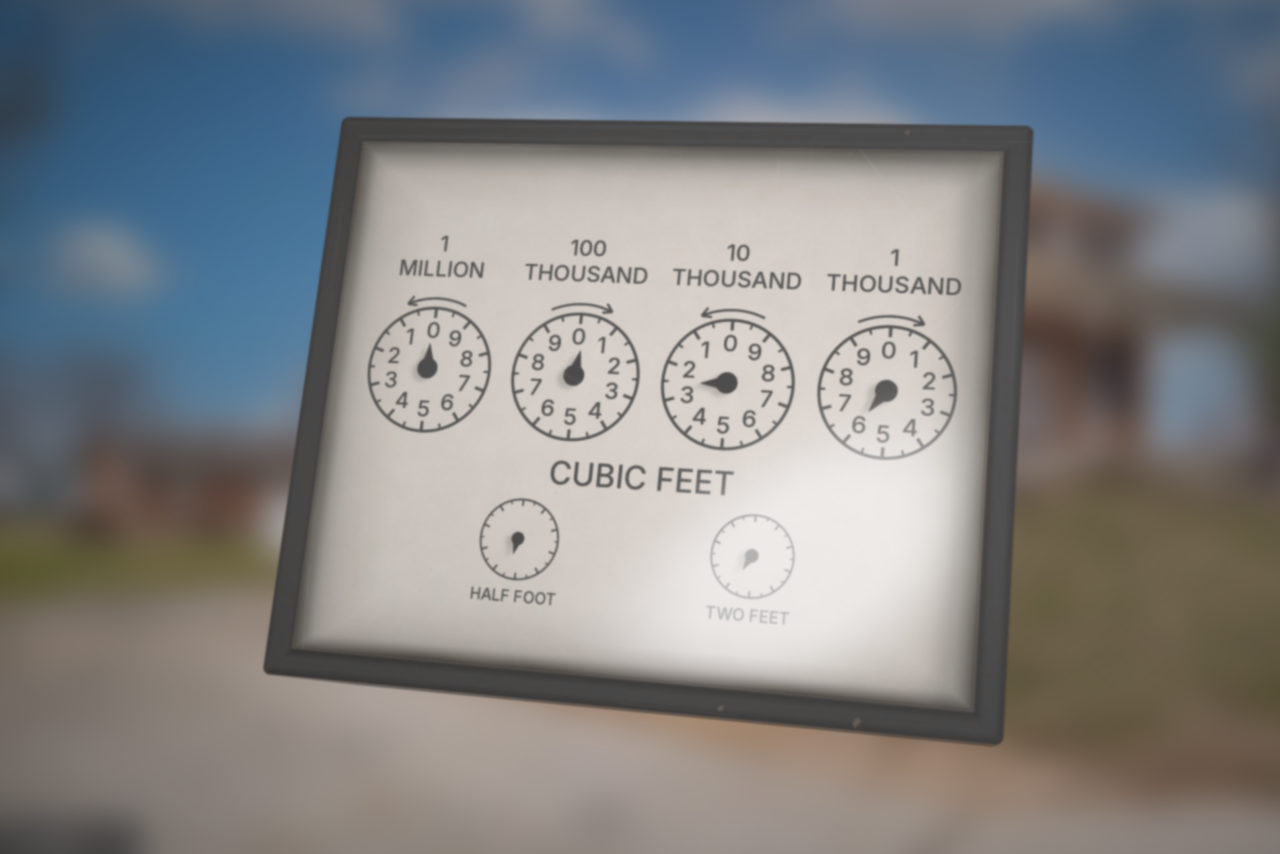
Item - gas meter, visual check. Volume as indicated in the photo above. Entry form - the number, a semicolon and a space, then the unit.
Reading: 2600; ft³
